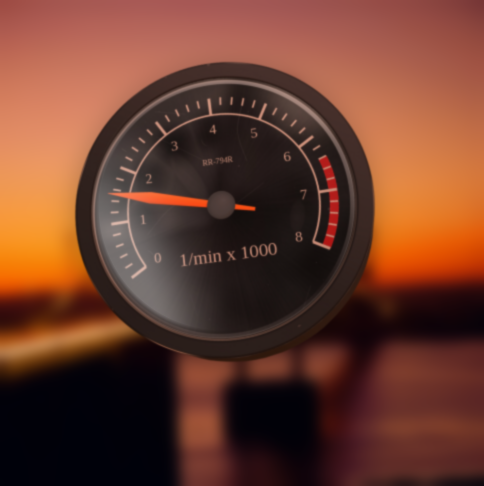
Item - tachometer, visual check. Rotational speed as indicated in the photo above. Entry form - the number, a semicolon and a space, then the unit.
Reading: 1500; rpm
